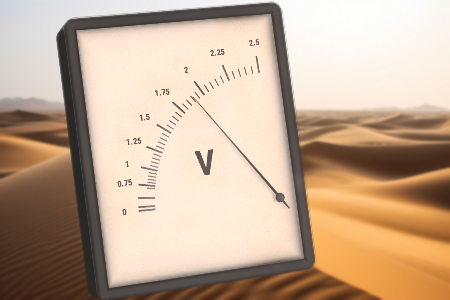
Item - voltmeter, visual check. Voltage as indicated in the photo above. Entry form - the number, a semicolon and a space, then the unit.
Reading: 1.9; V
